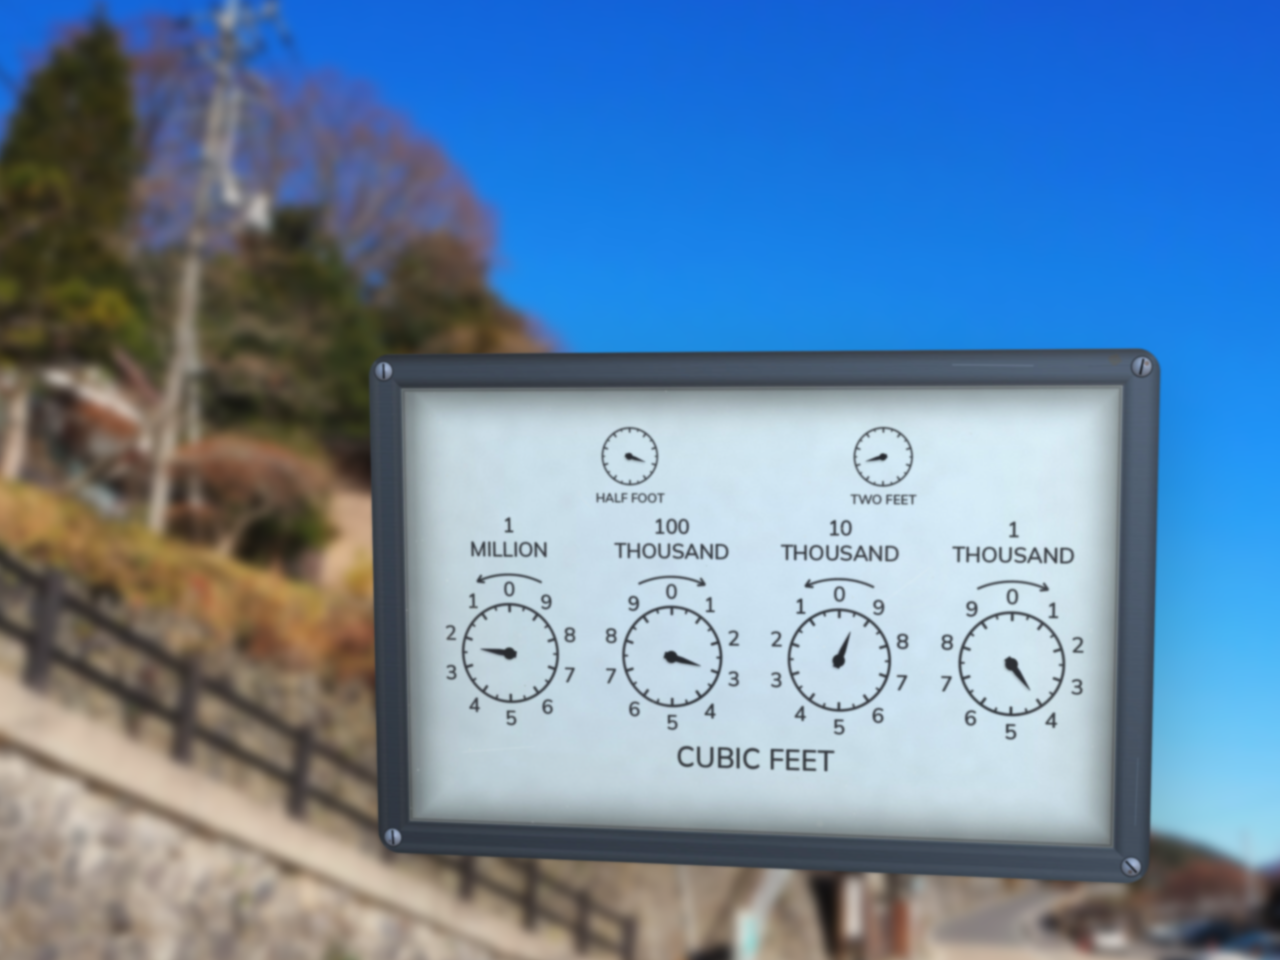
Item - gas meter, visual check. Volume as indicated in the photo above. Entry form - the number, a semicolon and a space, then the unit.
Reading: 229400; ft³
